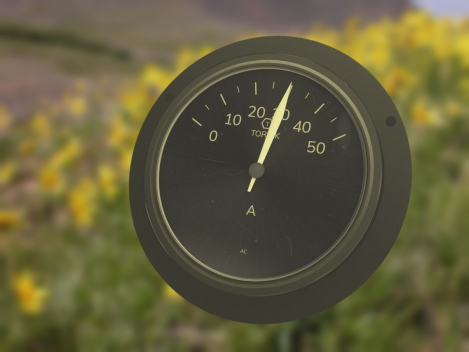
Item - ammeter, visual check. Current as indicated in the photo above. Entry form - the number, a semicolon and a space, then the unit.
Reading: 30; A
